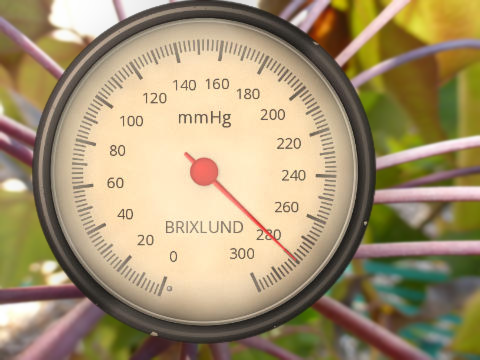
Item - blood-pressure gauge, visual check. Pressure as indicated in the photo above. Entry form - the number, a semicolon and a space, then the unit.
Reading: 280; mmHg
